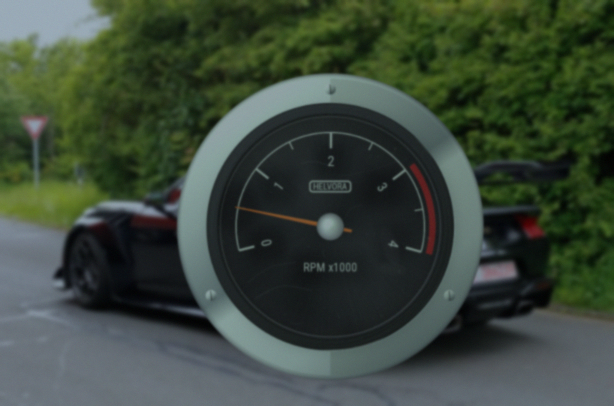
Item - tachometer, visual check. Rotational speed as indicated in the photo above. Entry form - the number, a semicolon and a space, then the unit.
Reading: 500; rpm
